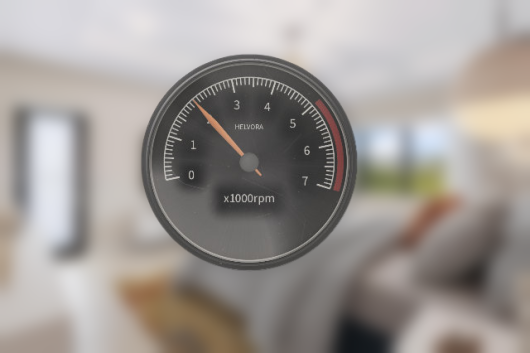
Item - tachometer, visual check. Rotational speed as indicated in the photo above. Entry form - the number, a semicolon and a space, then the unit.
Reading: 2000; rpm
